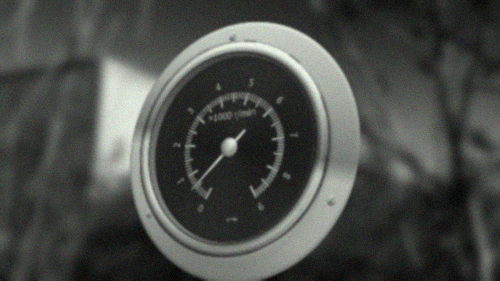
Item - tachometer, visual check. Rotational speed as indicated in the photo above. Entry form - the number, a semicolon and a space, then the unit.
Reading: 500; rpm
